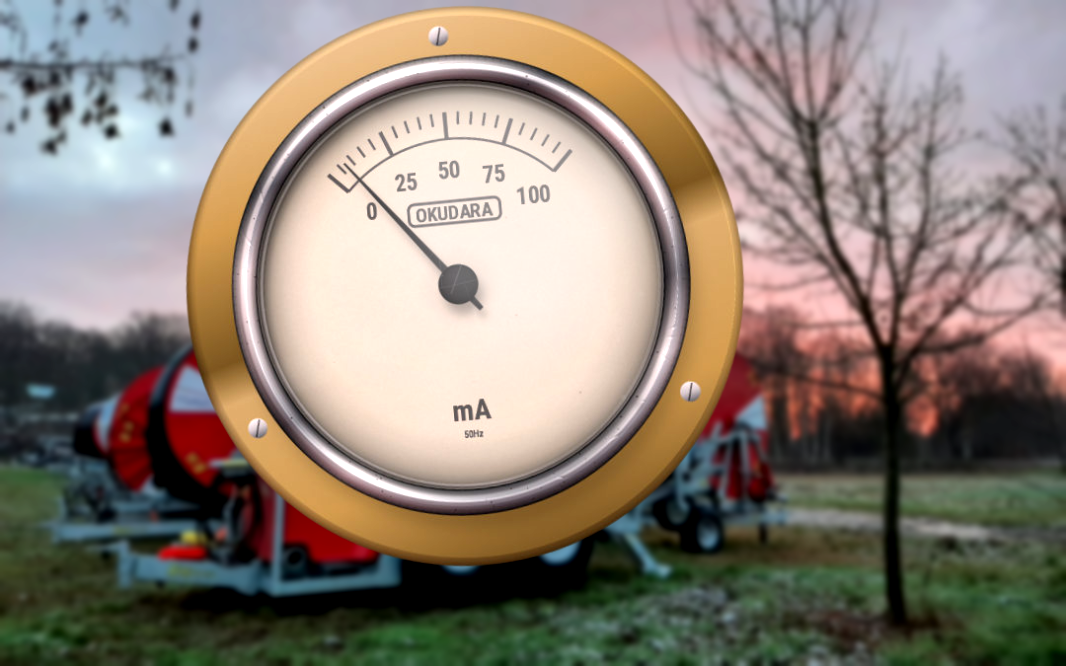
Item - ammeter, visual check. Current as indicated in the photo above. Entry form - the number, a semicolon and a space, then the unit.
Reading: 7.5; mA
